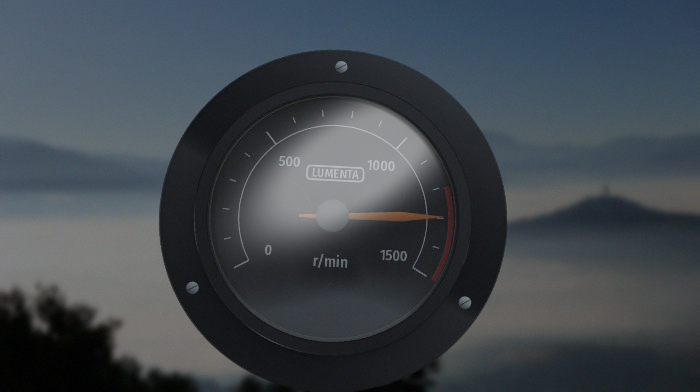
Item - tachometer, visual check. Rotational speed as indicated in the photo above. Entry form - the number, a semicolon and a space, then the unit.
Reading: 1300; rpm
